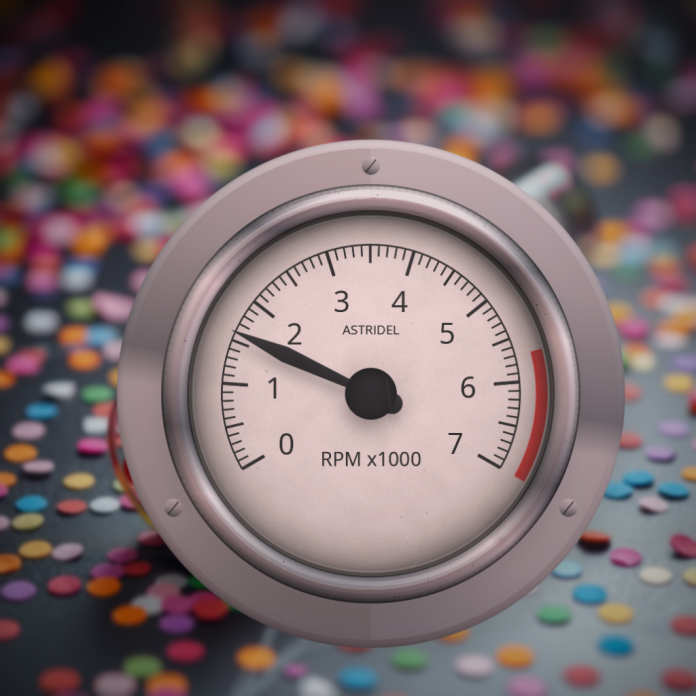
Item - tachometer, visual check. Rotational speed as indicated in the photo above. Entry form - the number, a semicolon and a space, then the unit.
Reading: 1600; rpm
